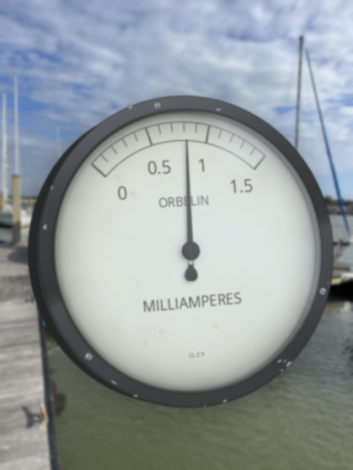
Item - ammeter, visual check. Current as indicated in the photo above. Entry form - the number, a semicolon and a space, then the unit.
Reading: 0.8; mA
